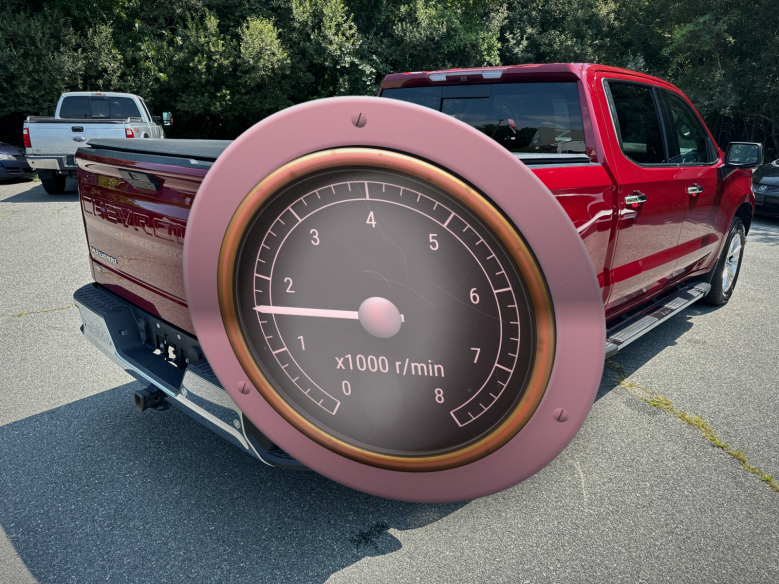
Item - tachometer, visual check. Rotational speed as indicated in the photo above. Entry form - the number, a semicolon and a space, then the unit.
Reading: 1600; rpm
